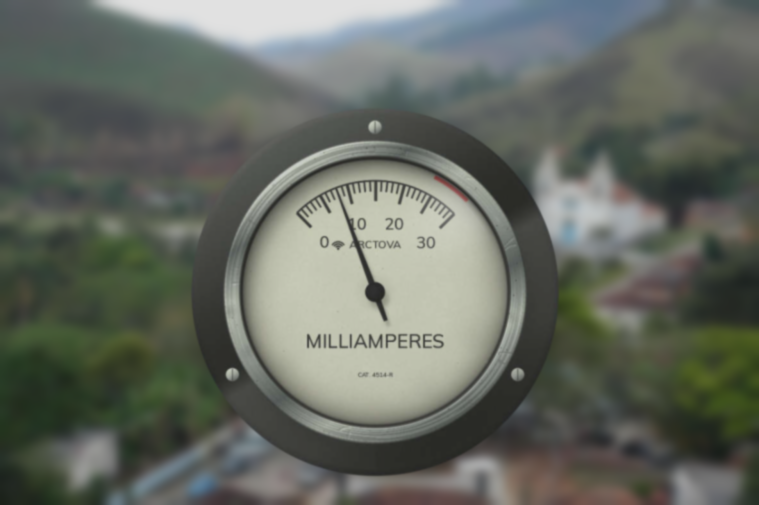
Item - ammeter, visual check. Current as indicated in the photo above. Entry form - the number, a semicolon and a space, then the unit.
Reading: 8; mA
